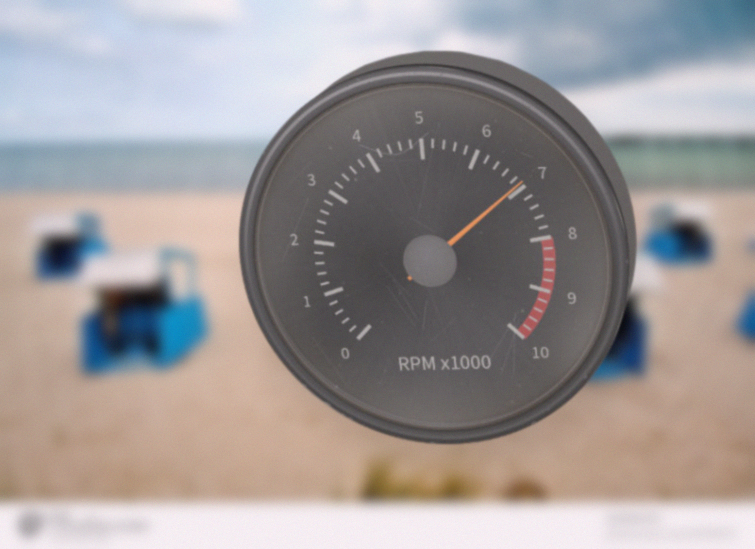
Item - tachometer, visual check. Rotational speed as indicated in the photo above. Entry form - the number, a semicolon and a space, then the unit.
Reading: 6900; rpm
